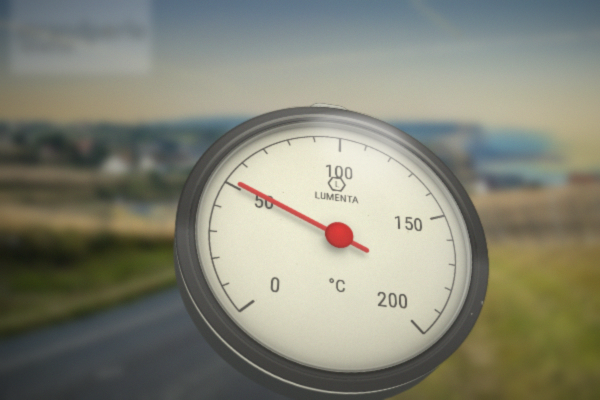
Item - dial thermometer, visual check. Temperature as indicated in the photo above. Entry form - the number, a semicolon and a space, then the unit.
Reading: 50; °C
